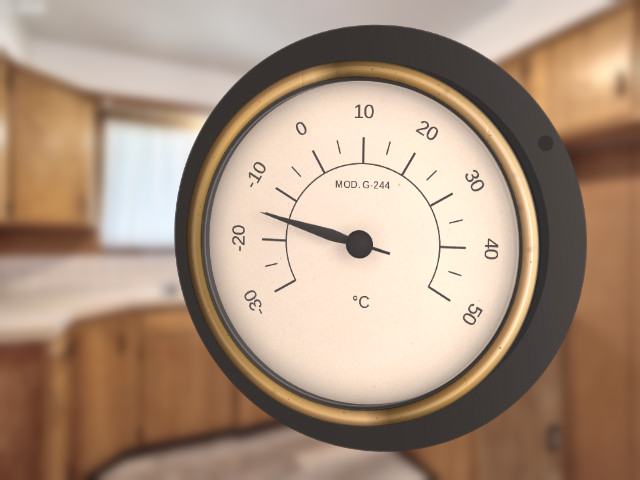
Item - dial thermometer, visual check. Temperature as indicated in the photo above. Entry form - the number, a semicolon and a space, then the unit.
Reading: -15; °C
